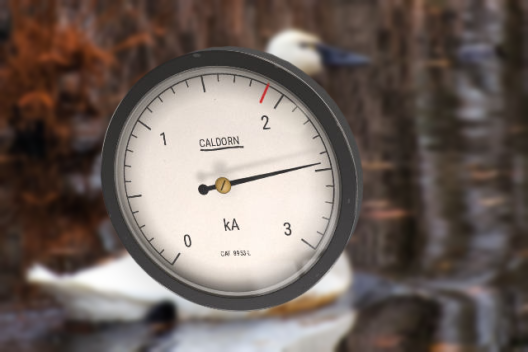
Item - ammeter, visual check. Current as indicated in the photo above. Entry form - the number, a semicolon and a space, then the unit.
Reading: 2.45; kA
